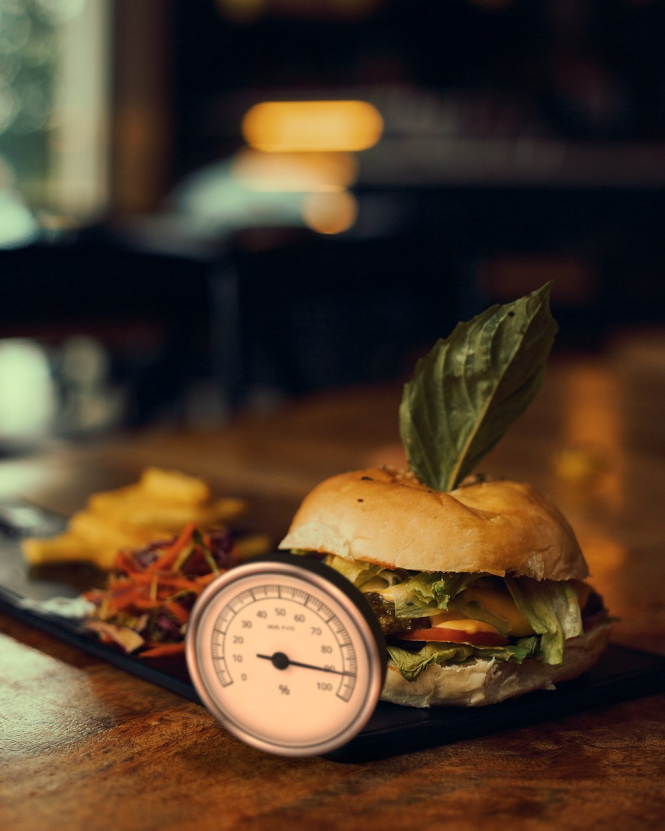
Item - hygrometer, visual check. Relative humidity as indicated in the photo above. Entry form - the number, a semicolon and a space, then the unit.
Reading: 90; %
